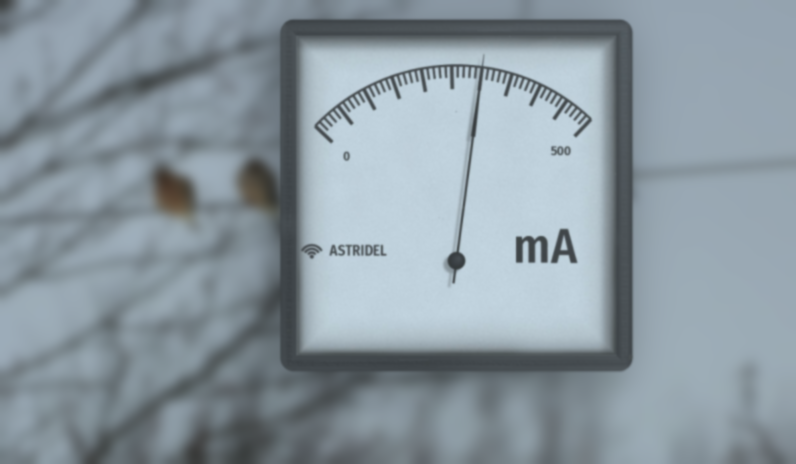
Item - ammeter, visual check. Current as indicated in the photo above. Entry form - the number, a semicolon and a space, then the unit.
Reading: 300; mA
